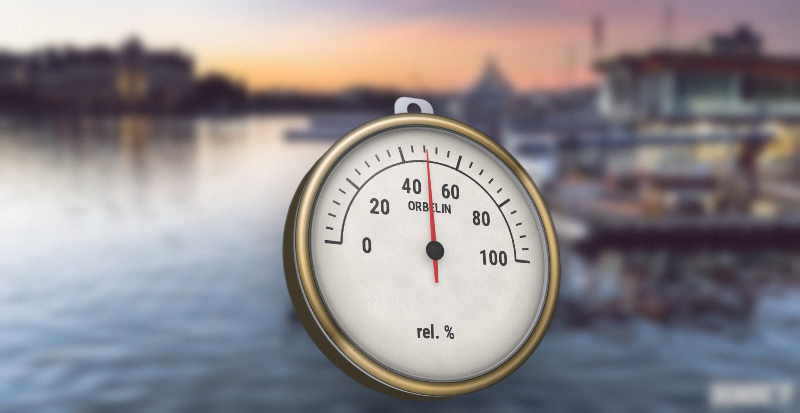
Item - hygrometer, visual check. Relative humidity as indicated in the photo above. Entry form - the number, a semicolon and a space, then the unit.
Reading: 48; %
